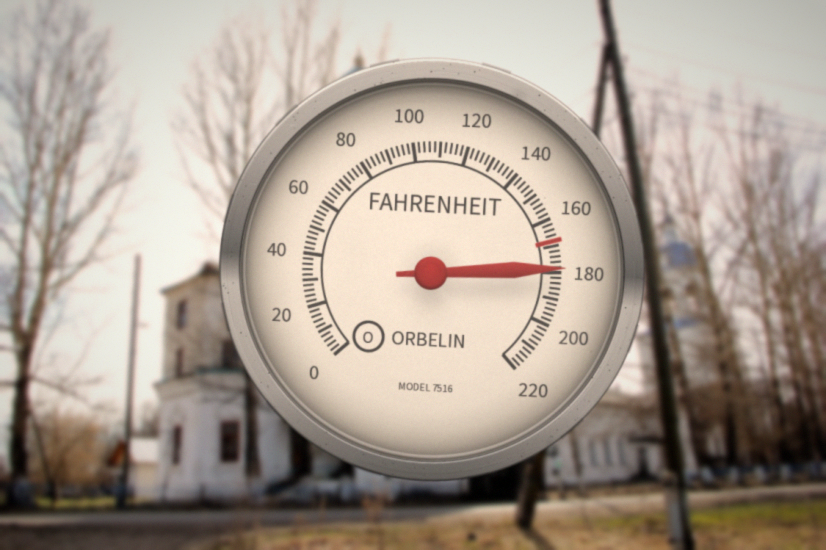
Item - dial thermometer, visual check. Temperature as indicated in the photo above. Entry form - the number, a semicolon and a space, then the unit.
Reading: 178; °F
